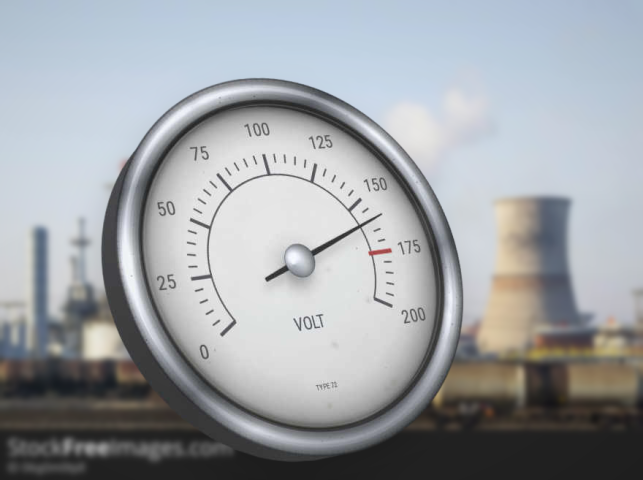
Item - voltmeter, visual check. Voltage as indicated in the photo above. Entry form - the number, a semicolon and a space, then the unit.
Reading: 160; V
